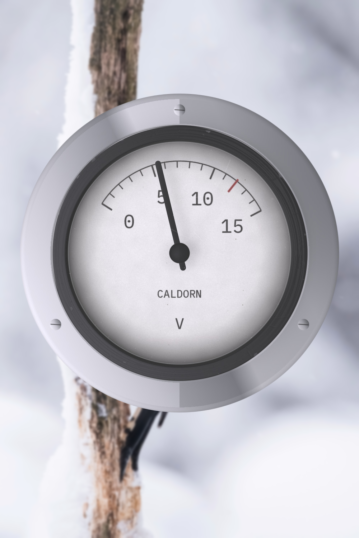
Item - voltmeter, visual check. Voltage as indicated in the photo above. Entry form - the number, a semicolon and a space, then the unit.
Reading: 5.5; V
